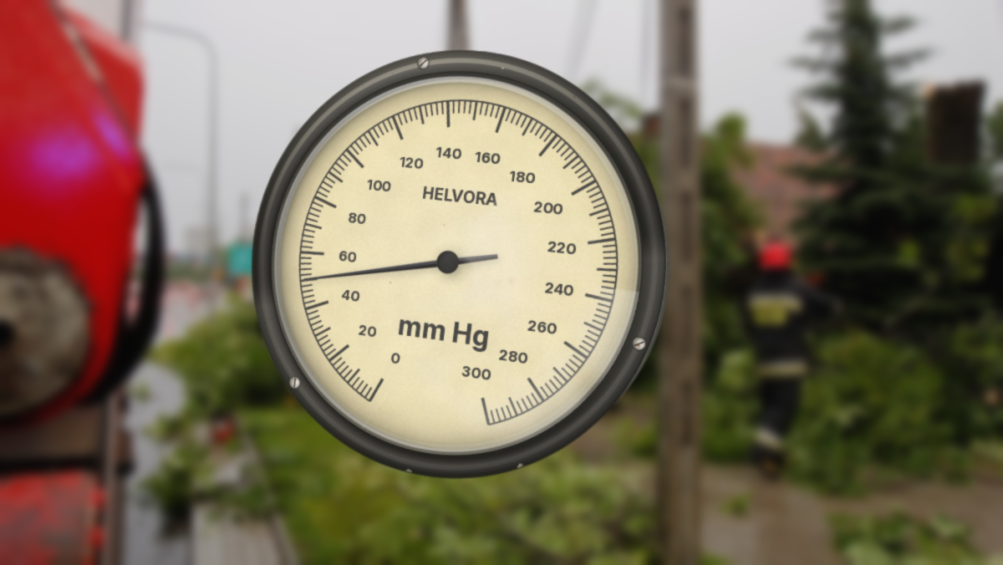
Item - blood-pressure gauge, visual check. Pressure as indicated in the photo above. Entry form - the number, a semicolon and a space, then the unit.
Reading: 50; mmHg
